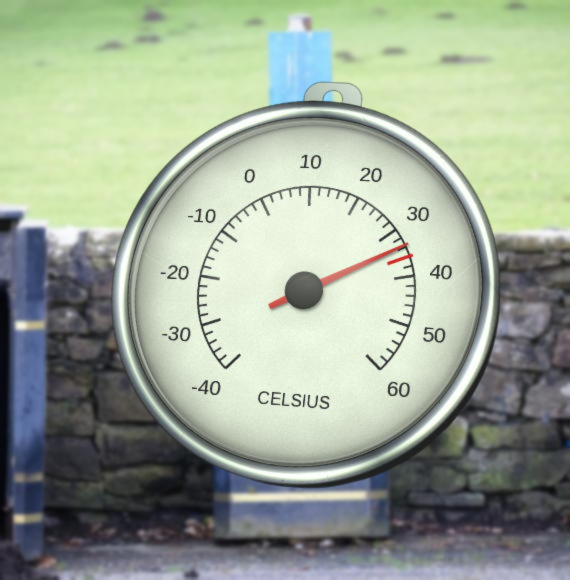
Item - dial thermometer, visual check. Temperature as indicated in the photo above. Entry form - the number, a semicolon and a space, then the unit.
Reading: 34; °C
